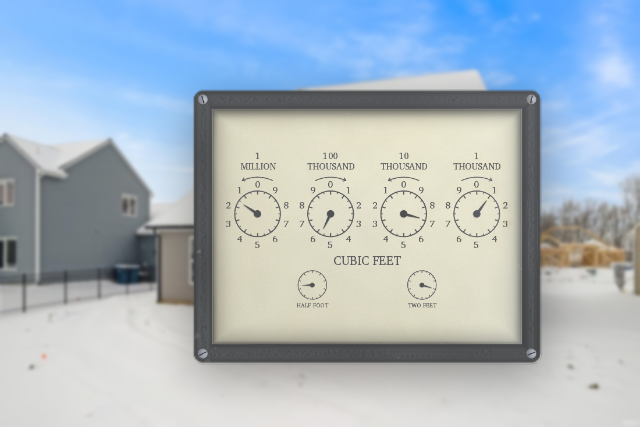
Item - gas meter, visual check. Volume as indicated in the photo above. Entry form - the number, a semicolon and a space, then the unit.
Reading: 157100; ft³
